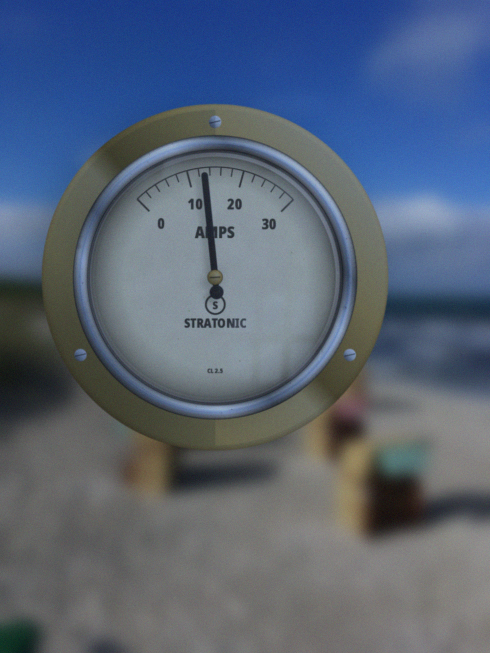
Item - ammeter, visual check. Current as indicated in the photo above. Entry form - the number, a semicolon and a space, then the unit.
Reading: 13; A
